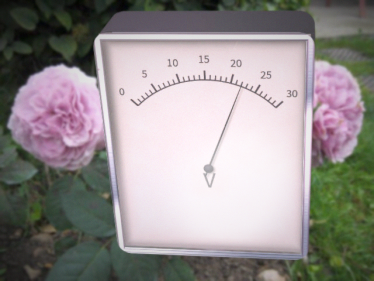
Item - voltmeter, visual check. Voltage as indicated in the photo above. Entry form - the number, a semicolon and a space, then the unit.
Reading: 22; V
